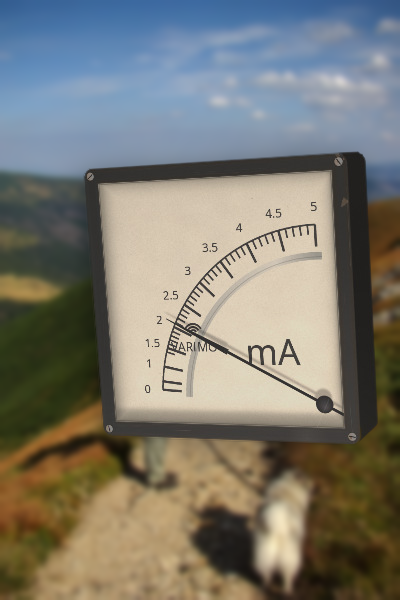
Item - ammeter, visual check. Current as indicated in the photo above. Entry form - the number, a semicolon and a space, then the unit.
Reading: 2.1; mA
